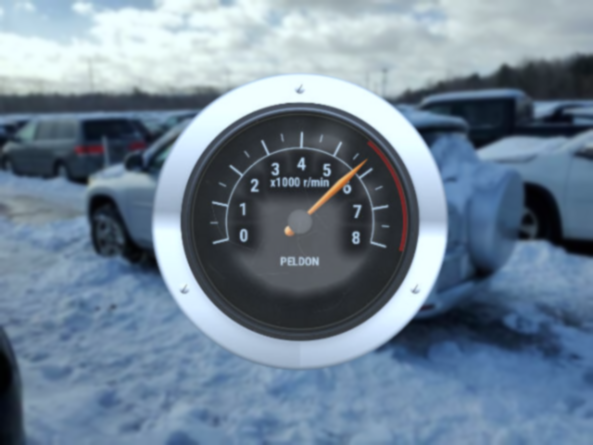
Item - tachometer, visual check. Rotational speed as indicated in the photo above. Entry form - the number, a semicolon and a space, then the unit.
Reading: 5750; rpm
